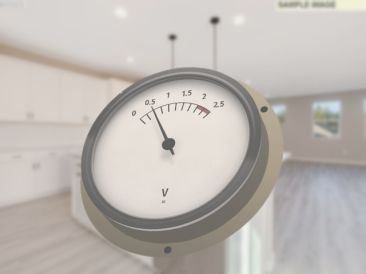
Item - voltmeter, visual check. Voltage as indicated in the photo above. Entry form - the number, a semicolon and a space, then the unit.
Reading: 0.5; V
